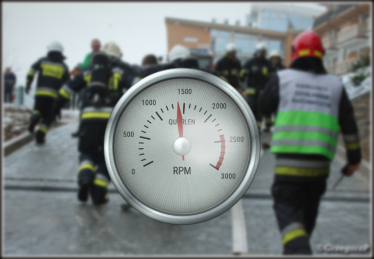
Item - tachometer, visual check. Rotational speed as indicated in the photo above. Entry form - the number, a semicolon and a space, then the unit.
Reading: 1400; rpm
